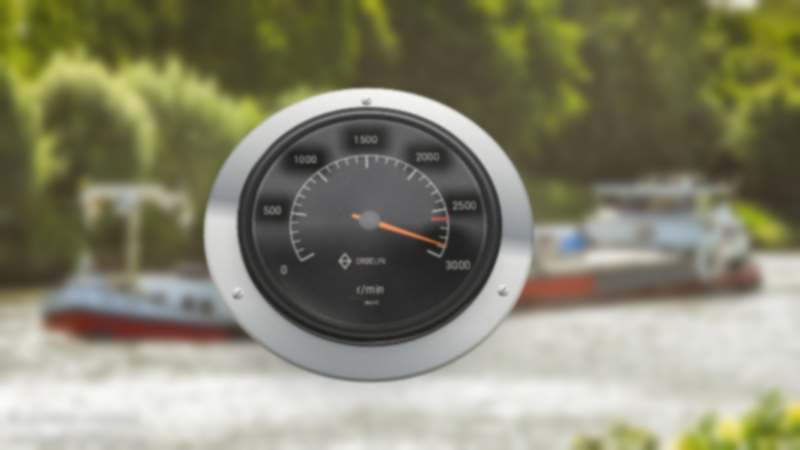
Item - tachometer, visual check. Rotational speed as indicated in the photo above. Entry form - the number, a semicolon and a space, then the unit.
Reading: 2900; rpm
